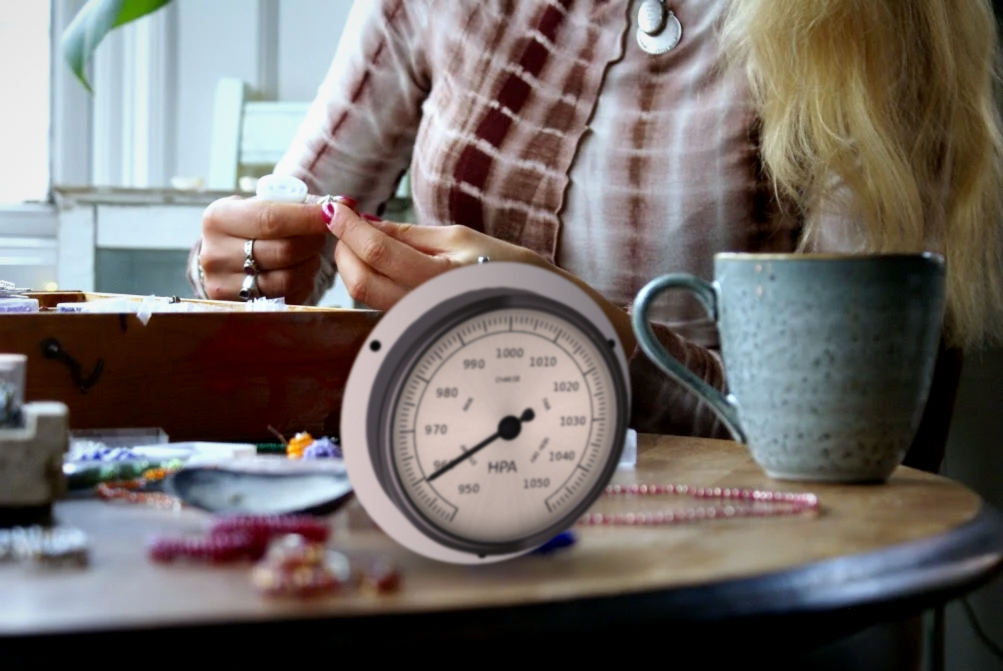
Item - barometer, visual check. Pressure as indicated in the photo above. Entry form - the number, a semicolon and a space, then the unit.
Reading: 960; hPa
